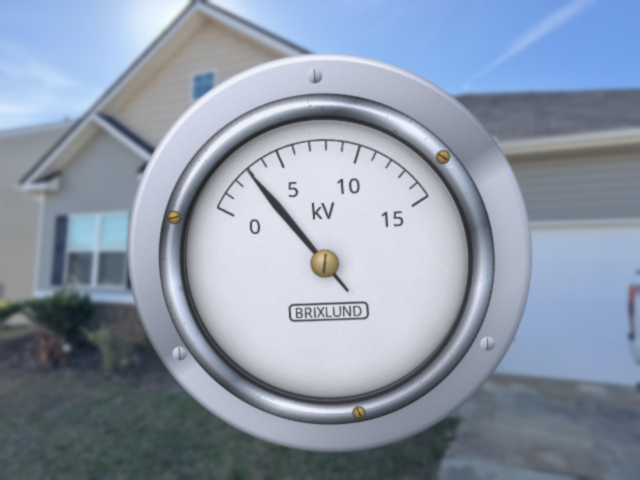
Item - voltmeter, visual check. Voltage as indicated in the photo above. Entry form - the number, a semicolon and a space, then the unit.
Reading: 3; kV
